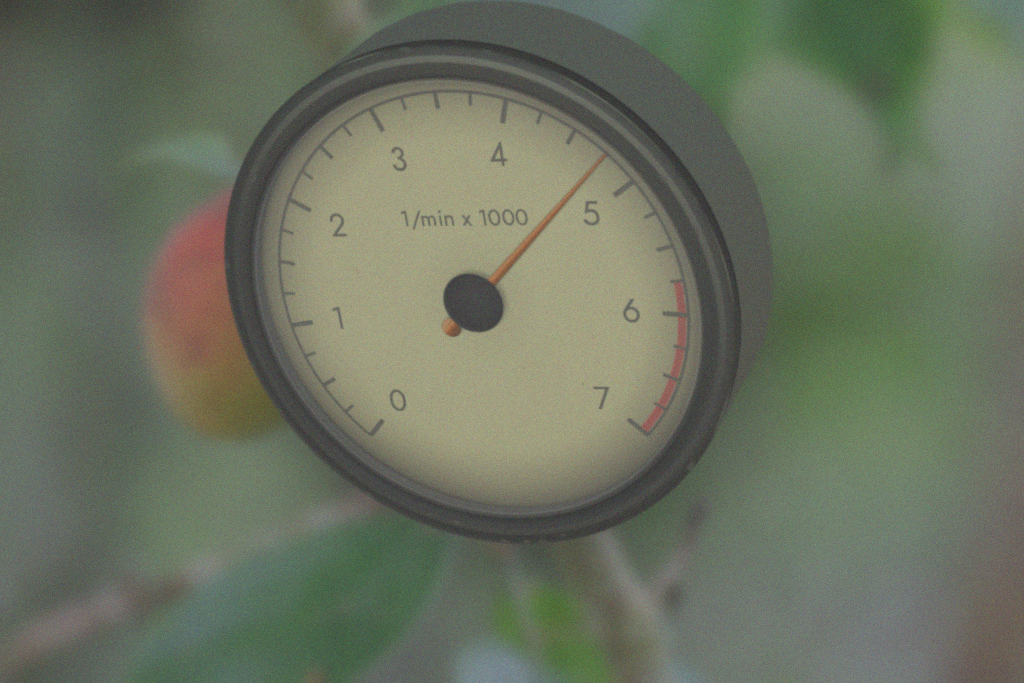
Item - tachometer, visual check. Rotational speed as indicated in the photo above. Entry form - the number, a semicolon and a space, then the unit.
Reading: 4750; rpm
